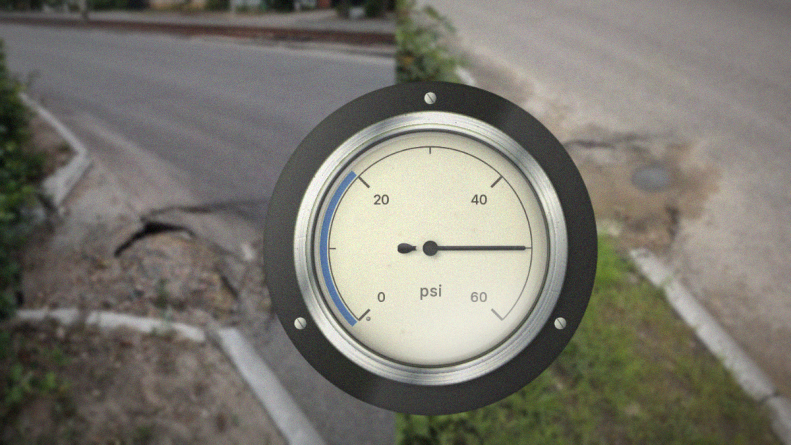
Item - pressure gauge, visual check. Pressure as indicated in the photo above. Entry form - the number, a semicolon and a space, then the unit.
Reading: 50; psi
